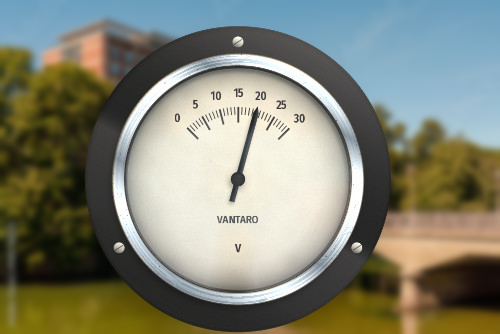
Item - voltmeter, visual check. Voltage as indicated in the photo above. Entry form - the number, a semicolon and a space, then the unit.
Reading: 20; V
